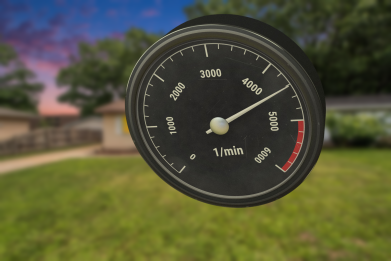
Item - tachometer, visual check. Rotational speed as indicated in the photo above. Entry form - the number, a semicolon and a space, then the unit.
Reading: 4400; rpm
